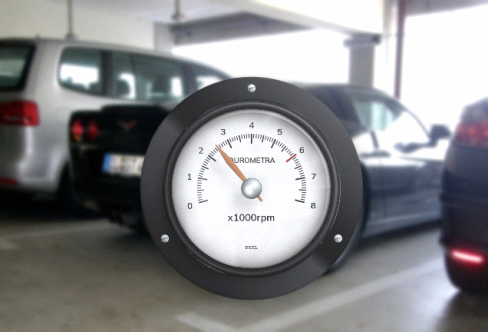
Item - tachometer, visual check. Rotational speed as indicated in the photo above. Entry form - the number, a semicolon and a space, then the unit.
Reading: 2500; rpm
